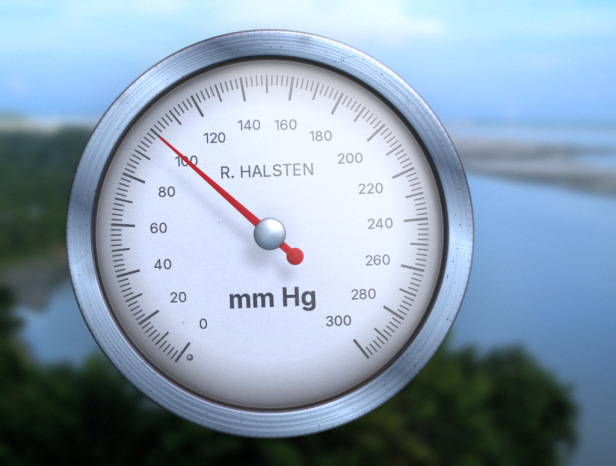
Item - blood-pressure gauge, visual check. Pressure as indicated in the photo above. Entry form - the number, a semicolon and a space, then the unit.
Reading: 100; mmHg
